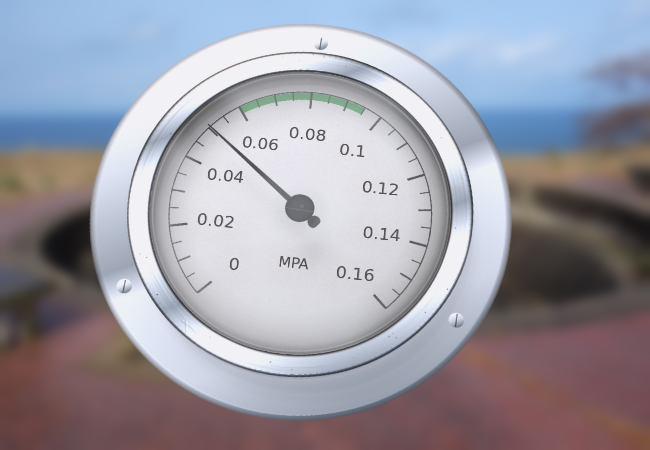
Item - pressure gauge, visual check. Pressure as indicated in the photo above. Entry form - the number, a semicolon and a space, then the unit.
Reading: 0.05; MPa
